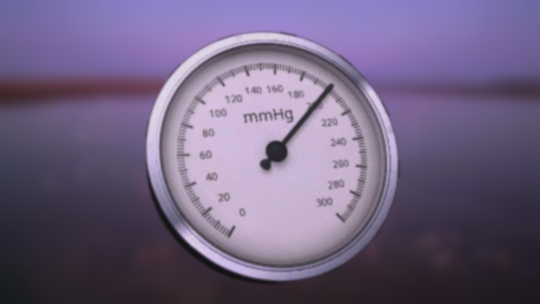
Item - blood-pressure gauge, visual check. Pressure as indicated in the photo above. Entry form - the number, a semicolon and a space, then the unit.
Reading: 200; mmHg
